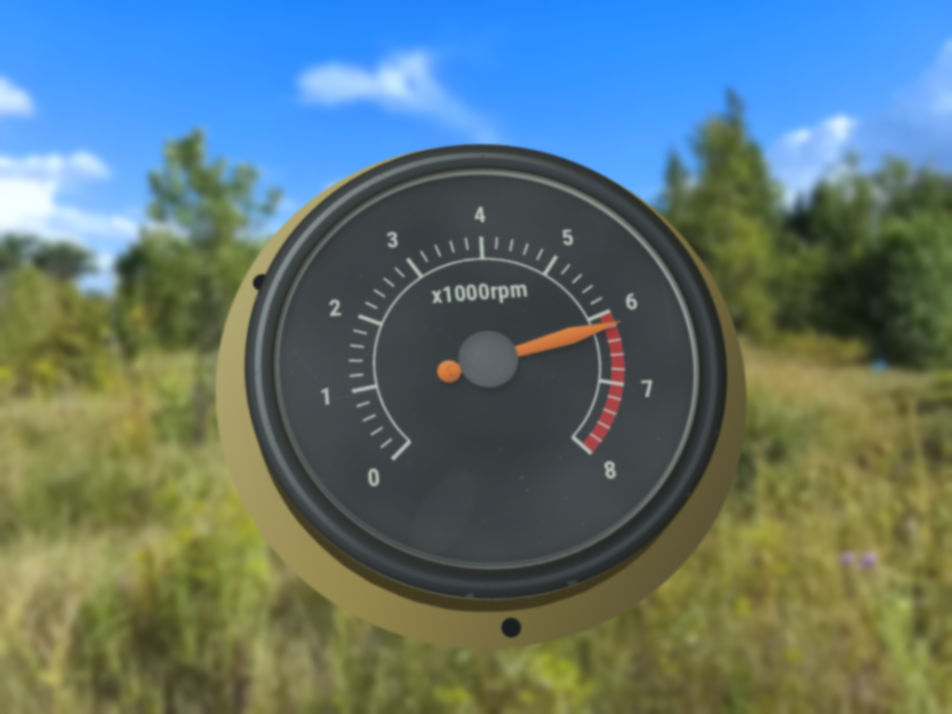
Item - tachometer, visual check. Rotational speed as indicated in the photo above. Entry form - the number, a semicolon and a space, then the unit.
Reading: 6200; rpm
